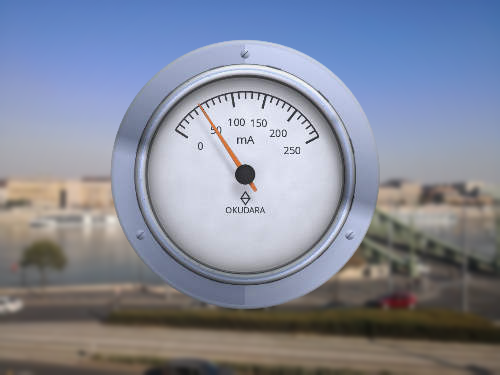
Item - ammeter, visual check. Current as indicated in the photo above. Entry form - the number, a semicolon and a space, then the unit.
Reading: 50; mA
